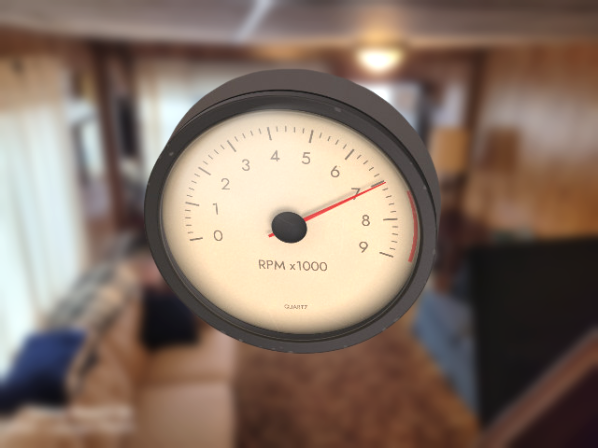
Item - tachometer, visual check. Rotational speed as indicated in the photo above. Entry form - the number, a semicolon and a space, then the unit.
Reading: 7000; rpm
